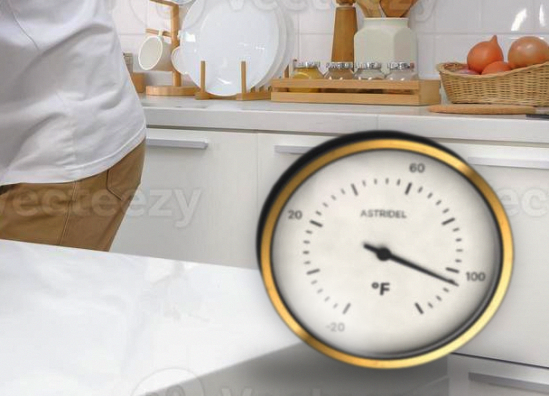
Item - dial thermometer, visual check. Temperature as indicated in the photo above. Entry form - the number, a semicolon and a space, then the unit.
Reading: 104; °F
